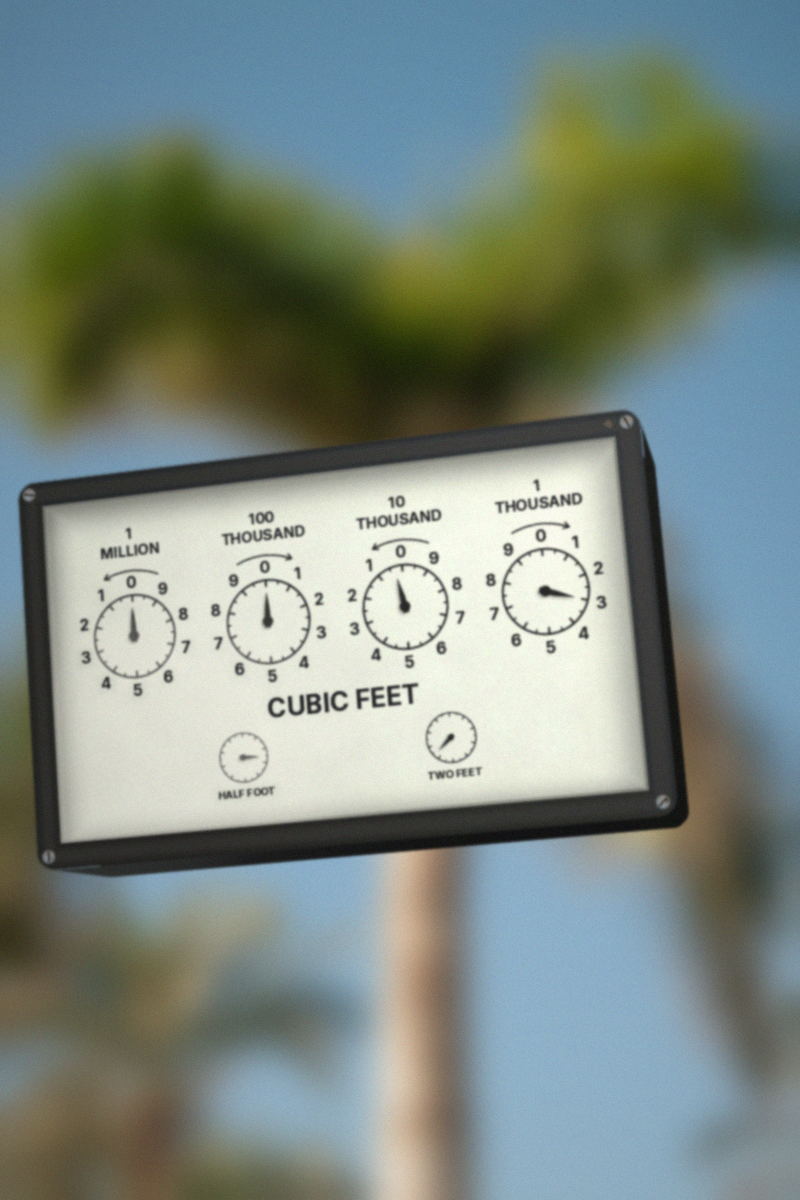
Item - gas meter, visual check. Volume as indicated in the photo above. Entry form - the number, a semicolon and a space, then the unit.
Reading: 300; ft³
